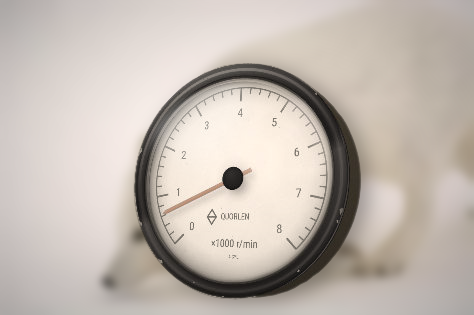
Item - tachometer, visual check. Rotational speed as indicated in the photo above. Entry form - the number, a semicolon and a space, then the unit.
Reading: 600; rpm
